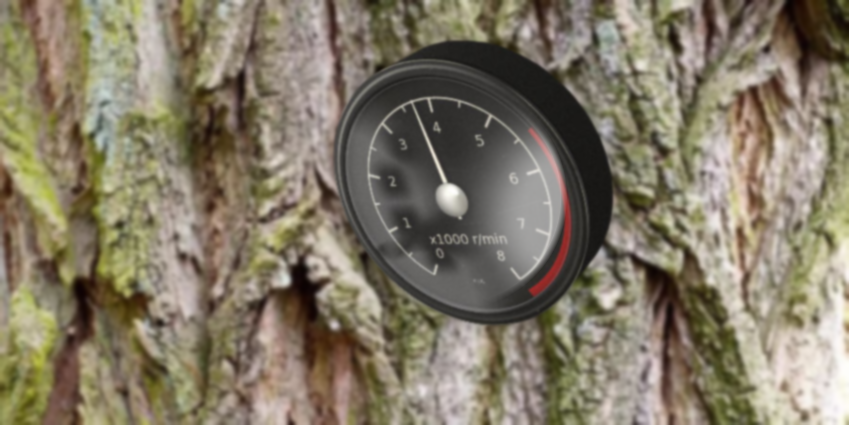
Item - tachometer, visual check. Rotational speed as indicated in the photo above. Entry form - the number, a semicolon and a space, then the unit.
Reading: 3750; rpm
